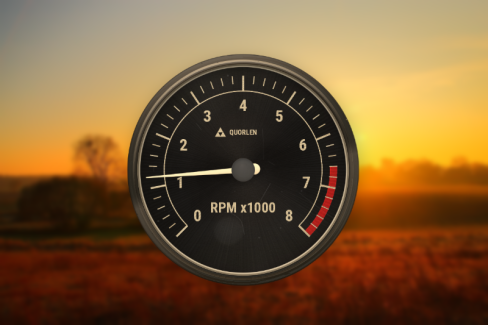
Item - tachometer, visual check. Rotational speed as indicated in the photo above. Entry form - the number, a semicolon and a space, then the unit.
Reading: 1200; rpm
